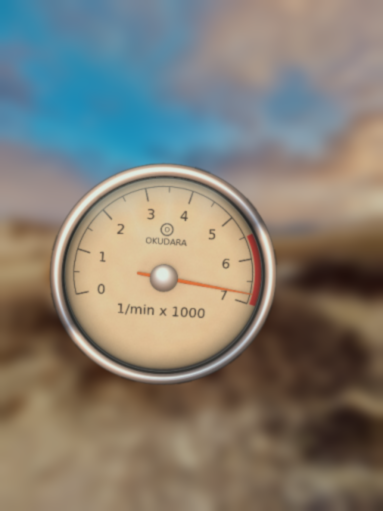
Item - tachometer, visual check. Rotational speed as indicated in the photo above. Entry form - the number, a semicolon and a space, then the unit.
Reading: 6750; rpm
